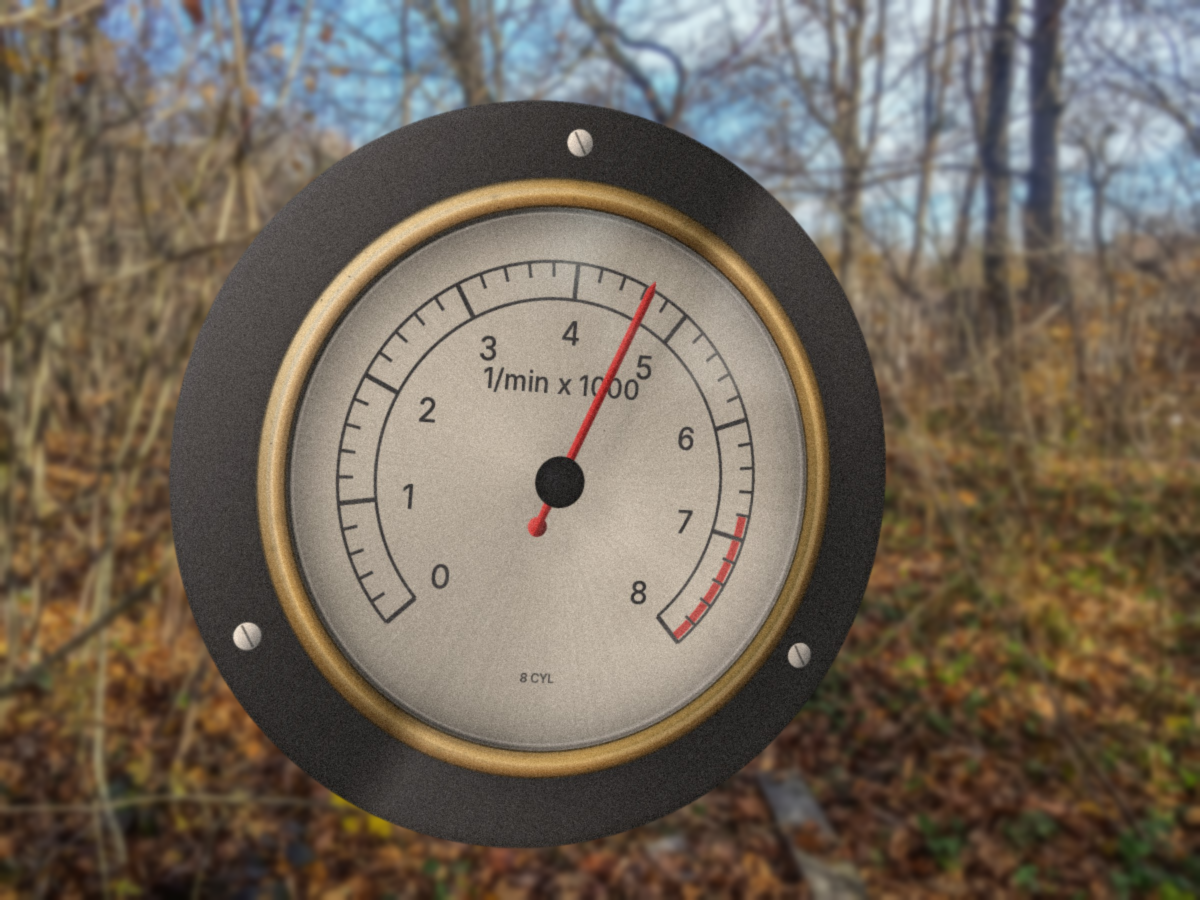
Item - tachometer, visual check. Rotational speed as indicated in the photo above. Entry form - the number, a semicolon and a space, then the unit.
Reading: 4600; rpm
